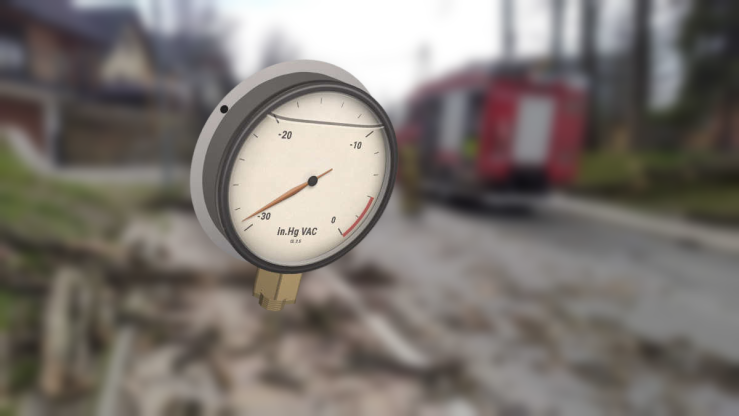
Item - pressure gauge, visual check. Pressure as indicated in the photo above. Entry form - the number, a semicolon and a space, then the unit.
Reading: -29; inHg
